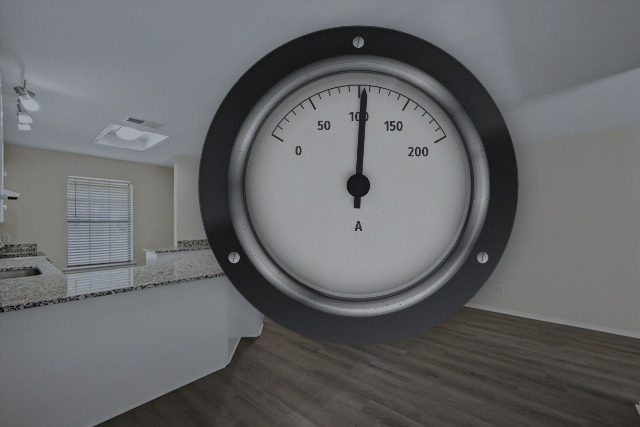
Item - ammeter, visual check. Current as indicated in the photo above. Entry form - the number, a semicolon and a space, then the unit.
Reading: 105; A
